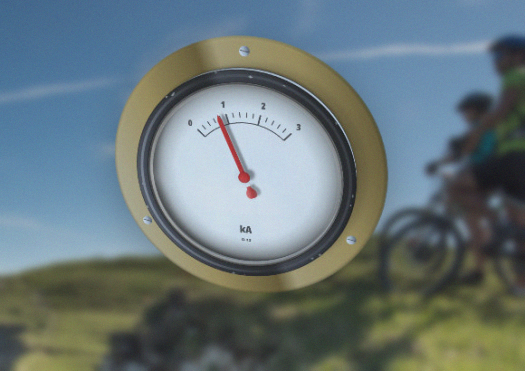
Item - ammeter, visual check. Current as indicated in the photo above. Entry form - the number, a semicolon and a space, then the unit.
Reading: 0.8; kA
